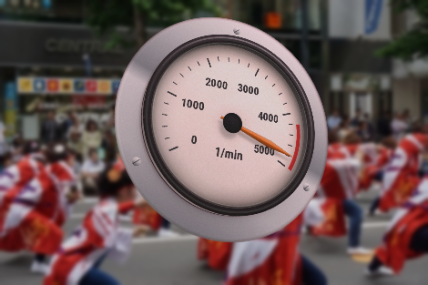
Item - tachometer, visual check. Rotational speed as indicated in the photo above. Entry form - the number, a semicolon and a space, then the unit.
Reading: 4800; rpm
